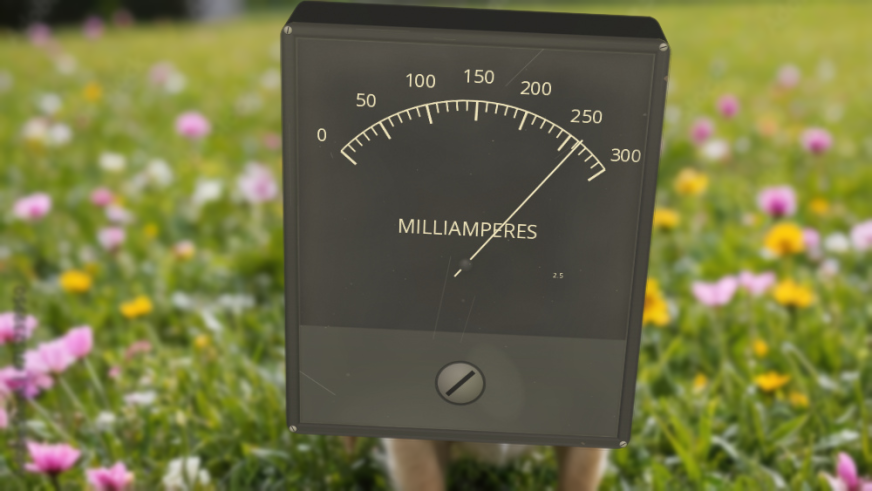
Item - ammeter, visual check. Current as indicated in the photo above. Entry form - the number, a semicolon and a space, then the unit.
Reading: 260; mA
